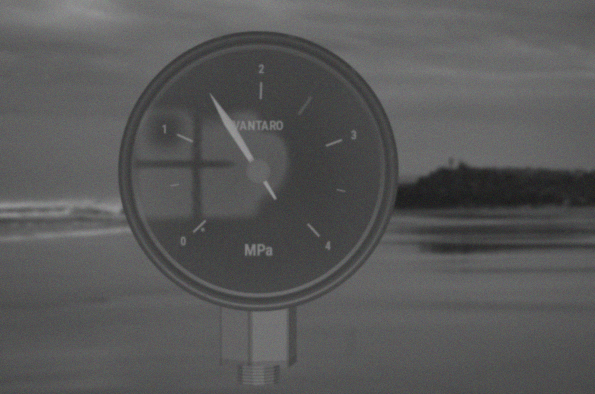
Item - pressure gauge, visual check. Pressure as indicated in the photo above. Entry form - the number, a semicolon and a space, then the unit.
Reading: 1.5; MPa
